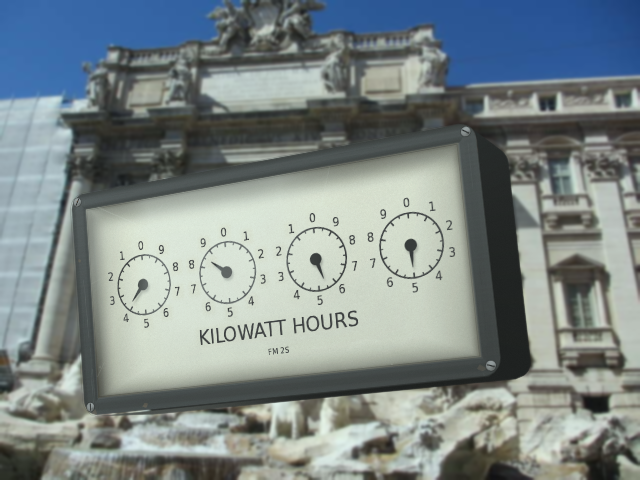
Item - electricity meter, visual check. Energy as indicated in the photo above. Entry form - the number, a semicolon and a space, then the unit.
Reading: 3855; kWh
